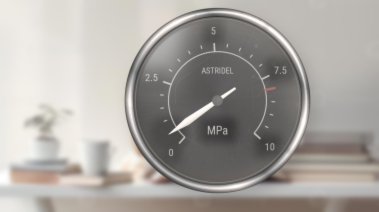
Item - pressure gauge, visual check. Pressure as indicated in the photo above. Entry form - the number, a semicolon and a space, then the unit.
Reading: 0.5; MPa
